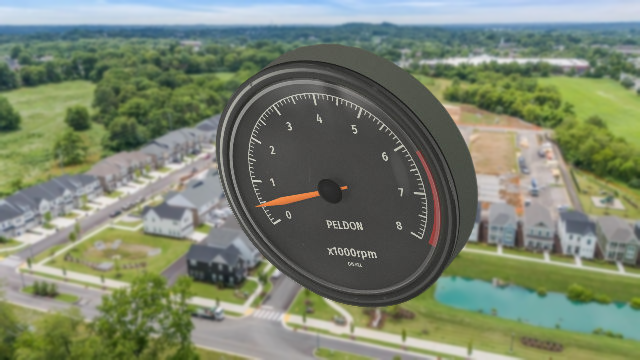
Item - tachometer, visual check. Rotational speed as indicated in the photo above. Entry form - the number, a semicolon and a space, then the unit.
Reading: 500; rpm
